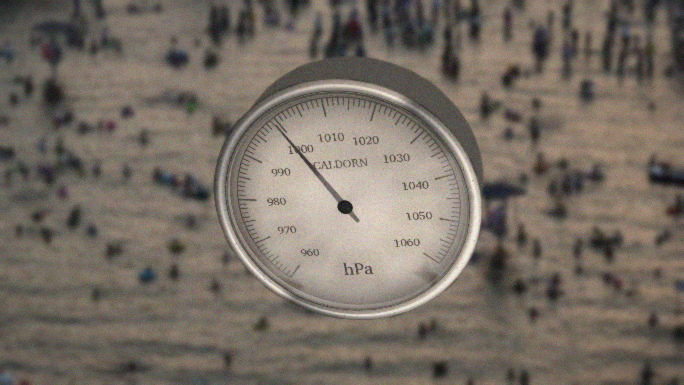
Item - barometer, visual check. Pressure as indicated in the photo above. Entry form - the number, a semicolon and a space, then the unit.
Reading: 1000; hPa
